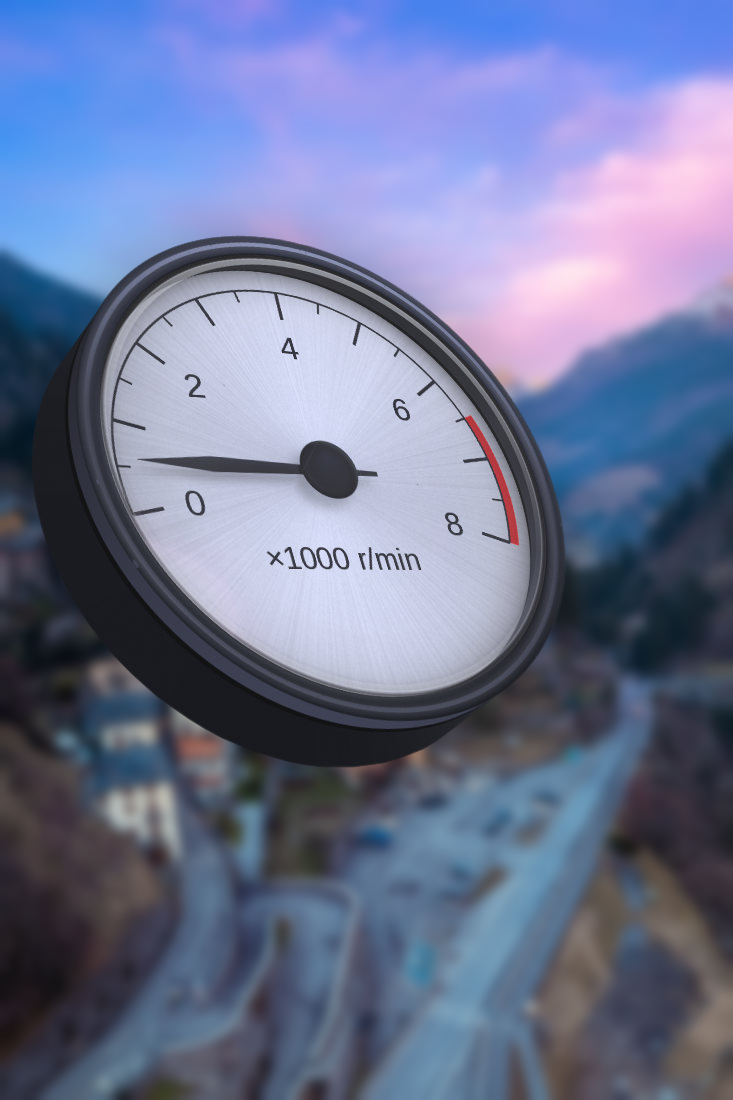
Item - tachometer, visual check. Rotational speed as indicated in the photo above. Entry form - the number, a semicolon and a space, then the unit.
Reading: 500; rpm
